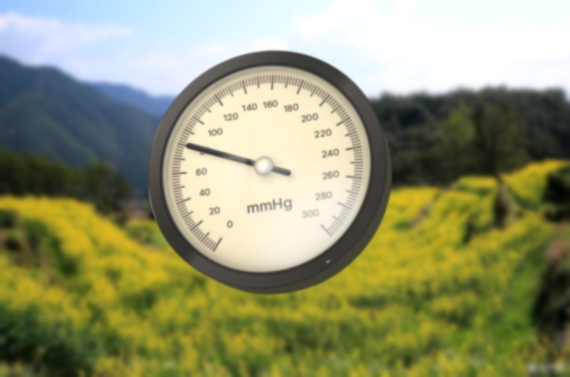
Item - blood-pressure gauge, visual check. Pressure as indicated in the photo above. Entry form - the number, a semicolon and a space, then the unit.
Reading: 80; mmHg
